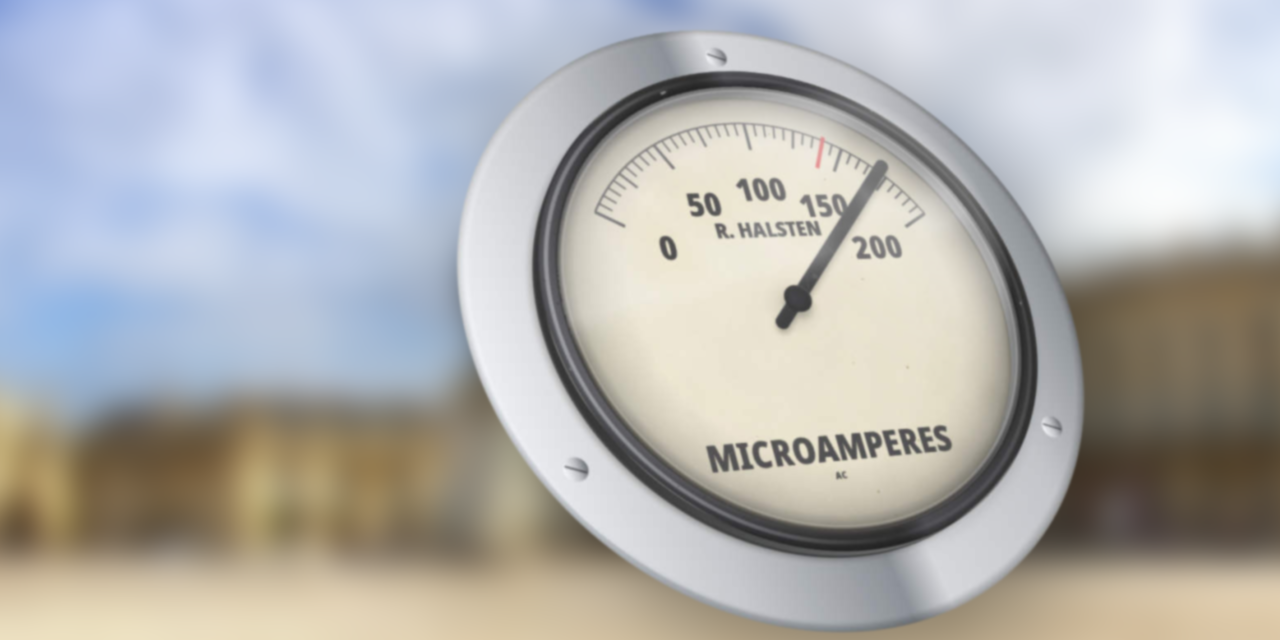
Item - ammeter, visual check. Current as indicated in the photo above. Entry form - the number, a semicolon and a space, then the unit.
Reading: 170; µA
